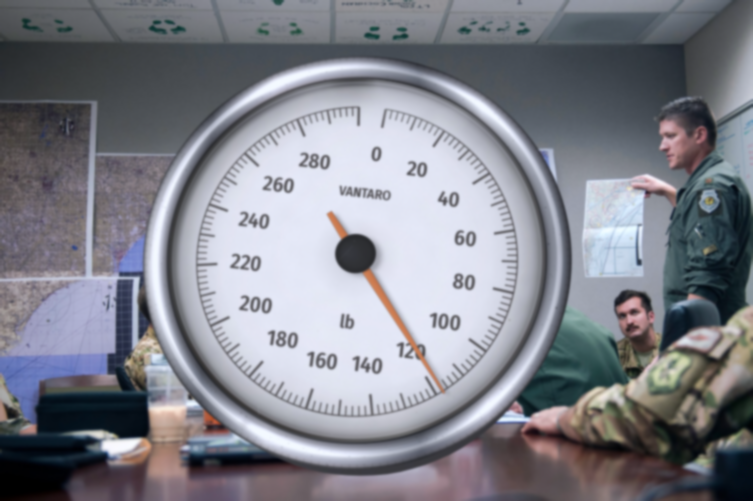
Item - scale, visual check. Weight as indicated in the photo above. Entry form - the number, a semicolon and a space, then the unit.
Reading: 118; lb
